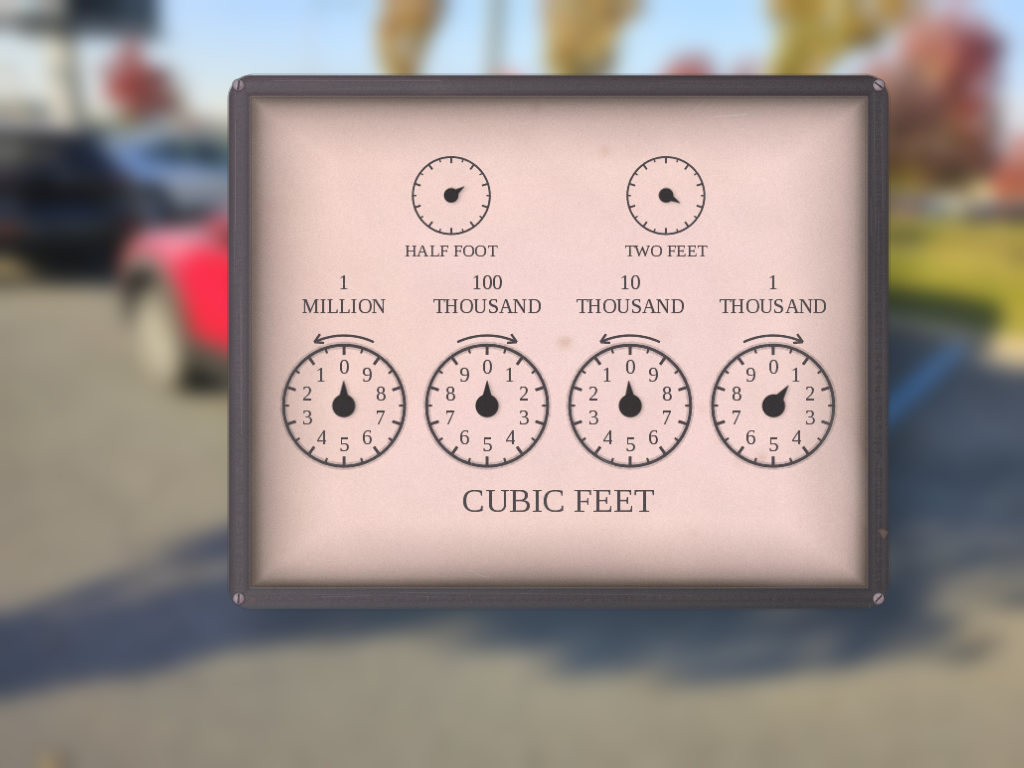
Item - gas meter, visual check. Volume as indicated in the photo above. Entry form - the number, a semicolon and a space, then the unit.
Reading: 100; ft³
